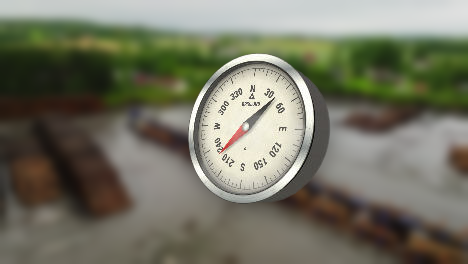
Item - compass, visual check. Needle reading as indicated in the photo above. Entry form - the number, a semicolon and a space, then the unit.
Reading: 225; °
